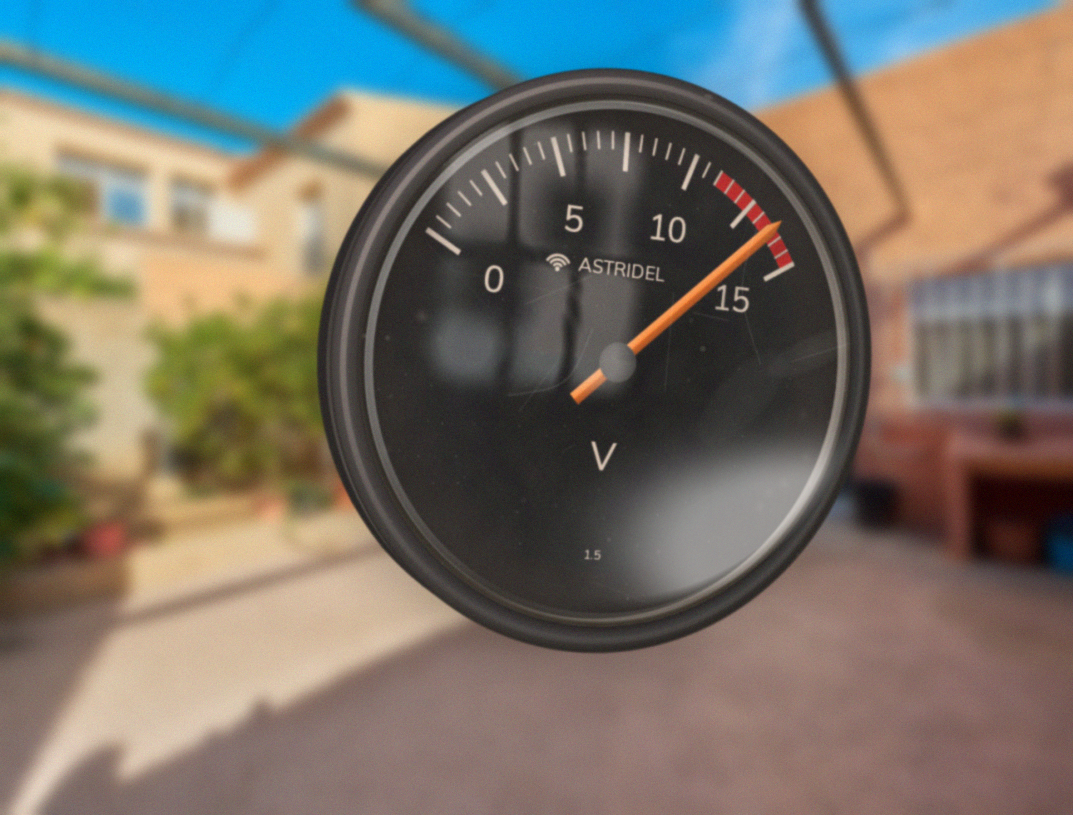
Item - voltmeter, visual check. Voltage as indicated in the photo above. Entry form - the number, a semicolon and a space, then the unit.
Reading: 13.5; V
